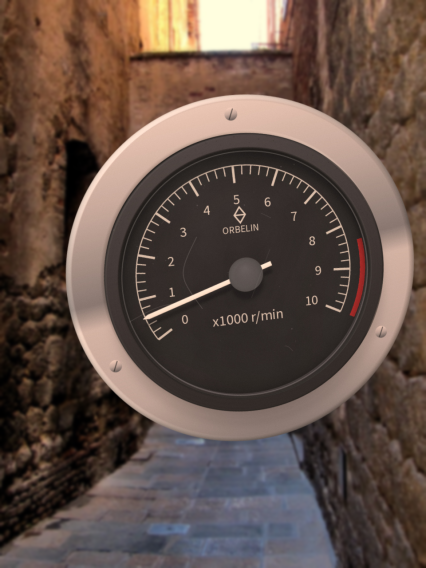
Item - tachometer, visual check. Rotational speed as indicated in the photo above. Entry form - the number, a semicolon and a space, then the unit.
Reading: 600; rpm
